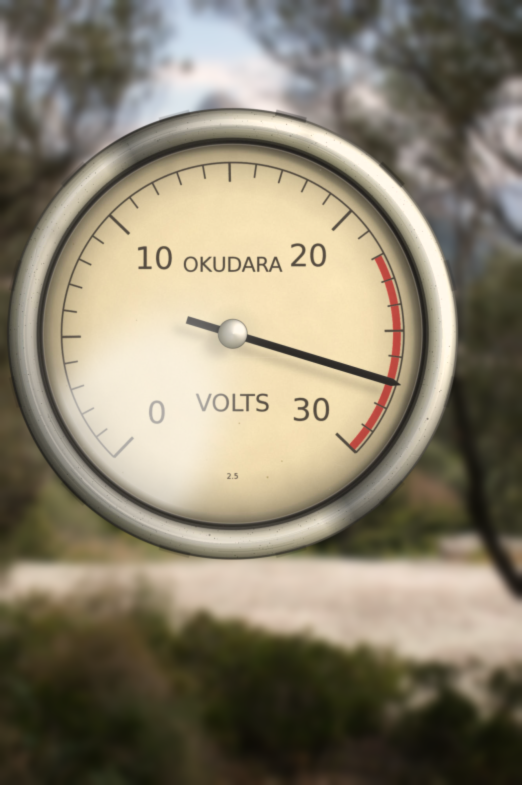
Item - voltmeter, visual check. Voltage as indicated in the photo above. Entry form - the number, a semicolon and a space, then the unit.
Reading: 27; V
